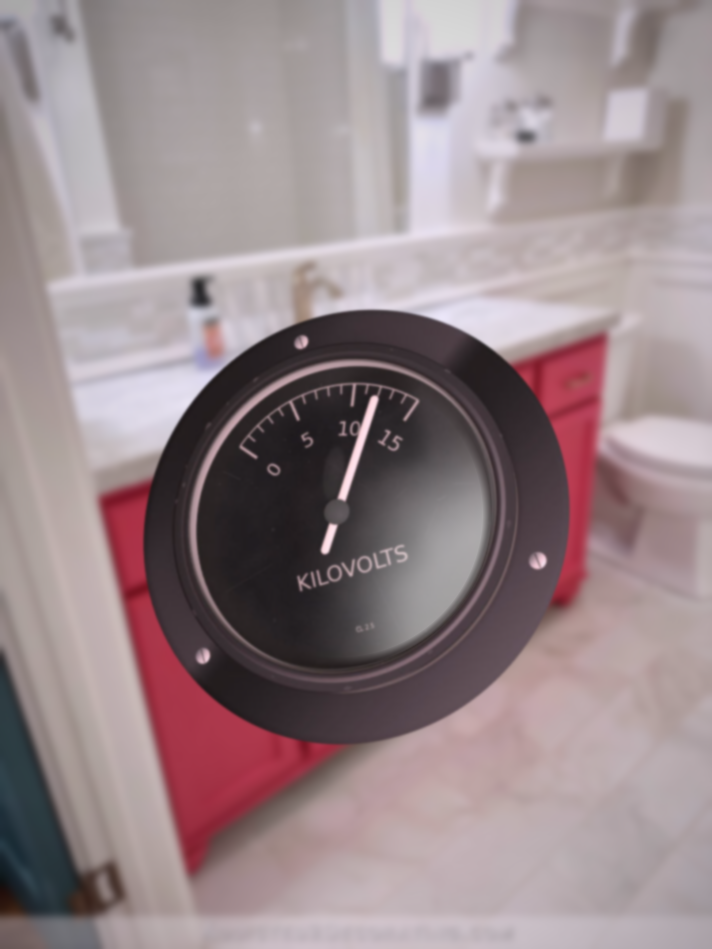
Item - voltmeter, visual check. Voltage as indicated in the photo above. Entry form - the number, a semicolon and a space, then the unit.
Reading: 12; kV
